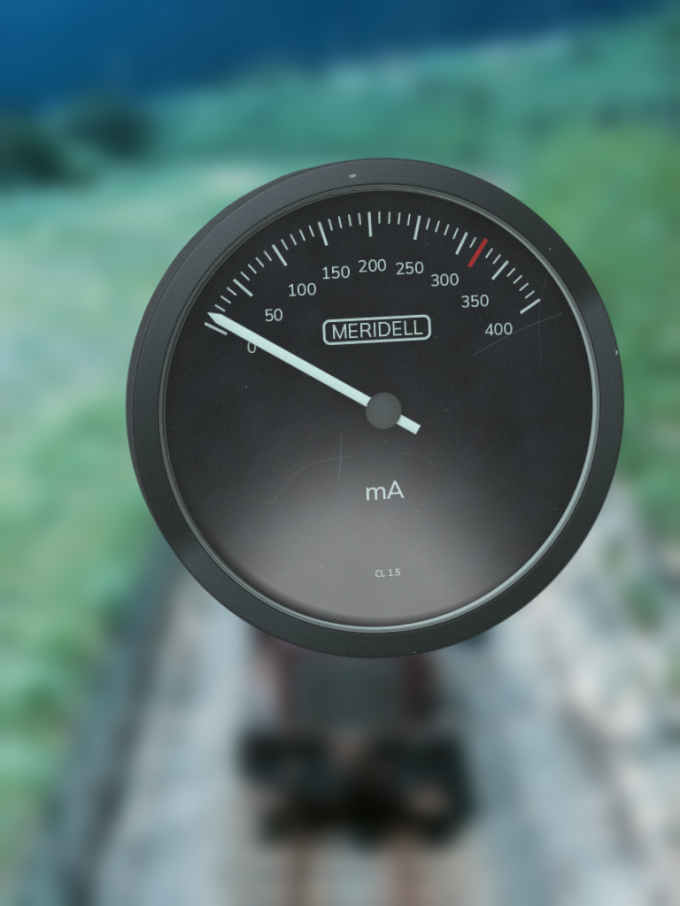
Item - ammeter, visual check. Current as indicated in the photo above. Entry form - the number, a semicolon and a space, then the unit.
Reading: 10; mA
